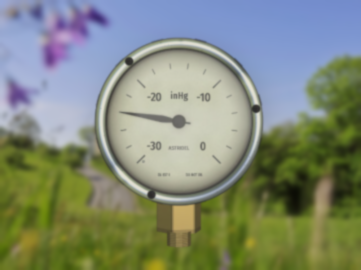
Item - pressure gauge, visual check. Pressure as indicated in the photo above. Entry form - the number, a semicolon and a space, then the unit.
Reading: -24; inHg
